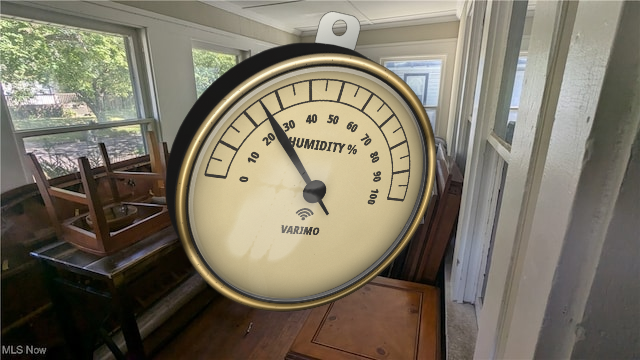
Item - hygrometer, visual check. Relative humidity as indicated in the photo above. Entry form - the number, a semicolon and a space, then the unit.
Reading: 25; %
